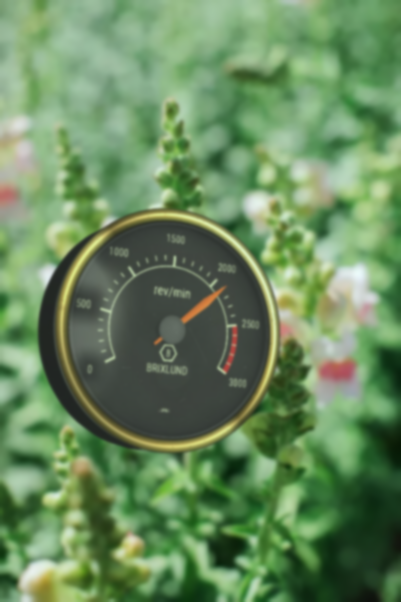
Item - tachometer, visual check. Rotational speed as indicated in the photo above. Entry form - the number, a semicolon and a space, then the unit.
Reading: 2100; rpm
